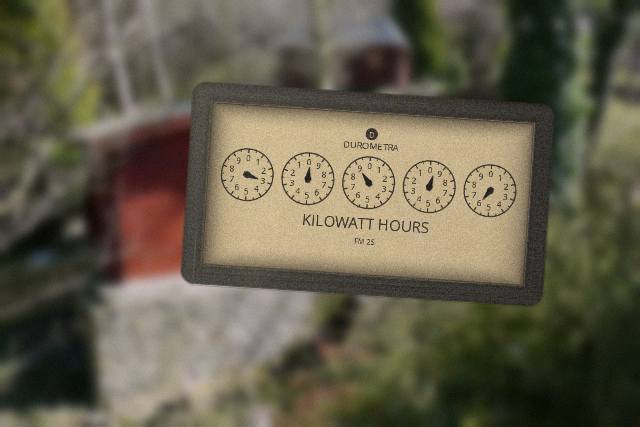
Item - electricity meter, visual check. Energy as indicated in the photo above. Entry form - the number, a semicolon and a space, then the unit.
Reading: 29896; kWh
